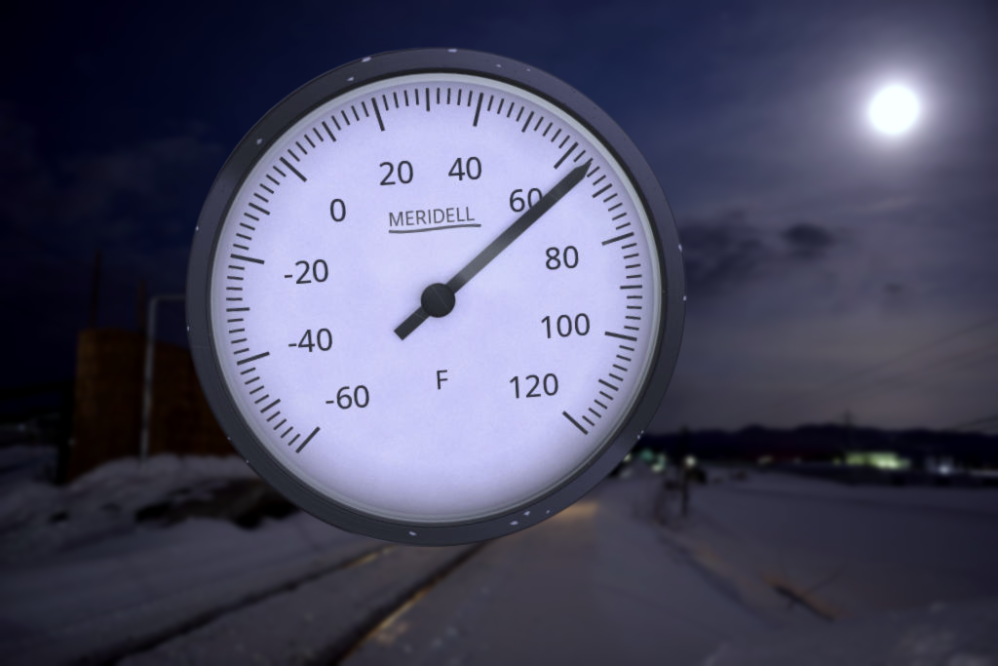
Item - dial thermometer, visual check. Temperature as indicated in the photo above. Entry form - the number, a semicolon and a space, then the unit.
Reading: 64; °F
